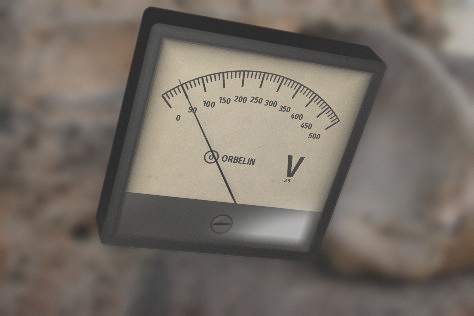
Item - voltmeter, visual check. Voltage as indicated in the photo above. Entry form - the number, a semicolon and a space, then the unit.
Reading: 50; V
